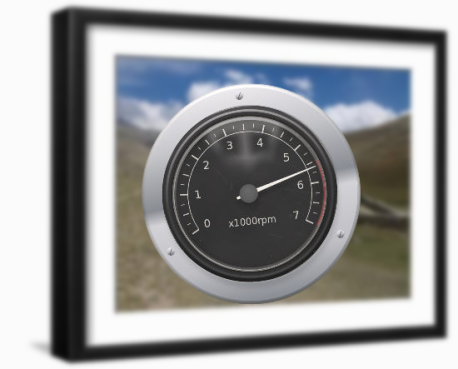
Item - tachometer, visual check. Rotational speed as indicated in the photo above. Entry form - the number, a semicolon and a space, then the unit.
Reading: 5625; rpm
